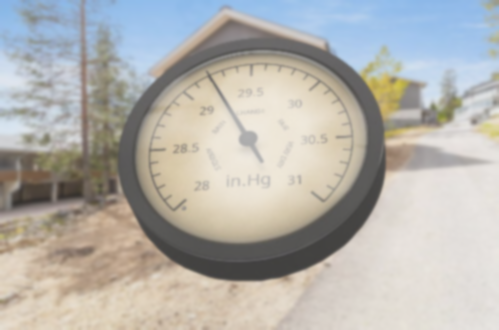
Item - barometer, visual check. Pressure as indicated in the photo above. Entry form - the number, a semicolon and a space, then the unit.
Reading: 29.2; inHg
